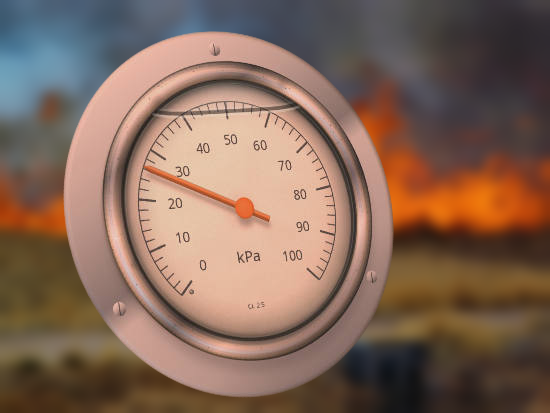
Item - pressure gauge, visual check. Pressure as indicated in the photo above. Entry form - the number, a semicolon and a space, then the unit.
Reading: 26; kPa
